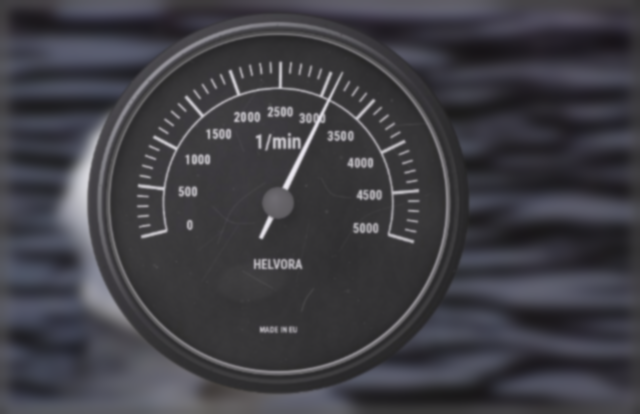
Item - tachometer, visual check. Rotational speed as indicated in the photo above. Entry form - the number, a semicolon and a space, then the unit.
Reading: 3100; rpm
